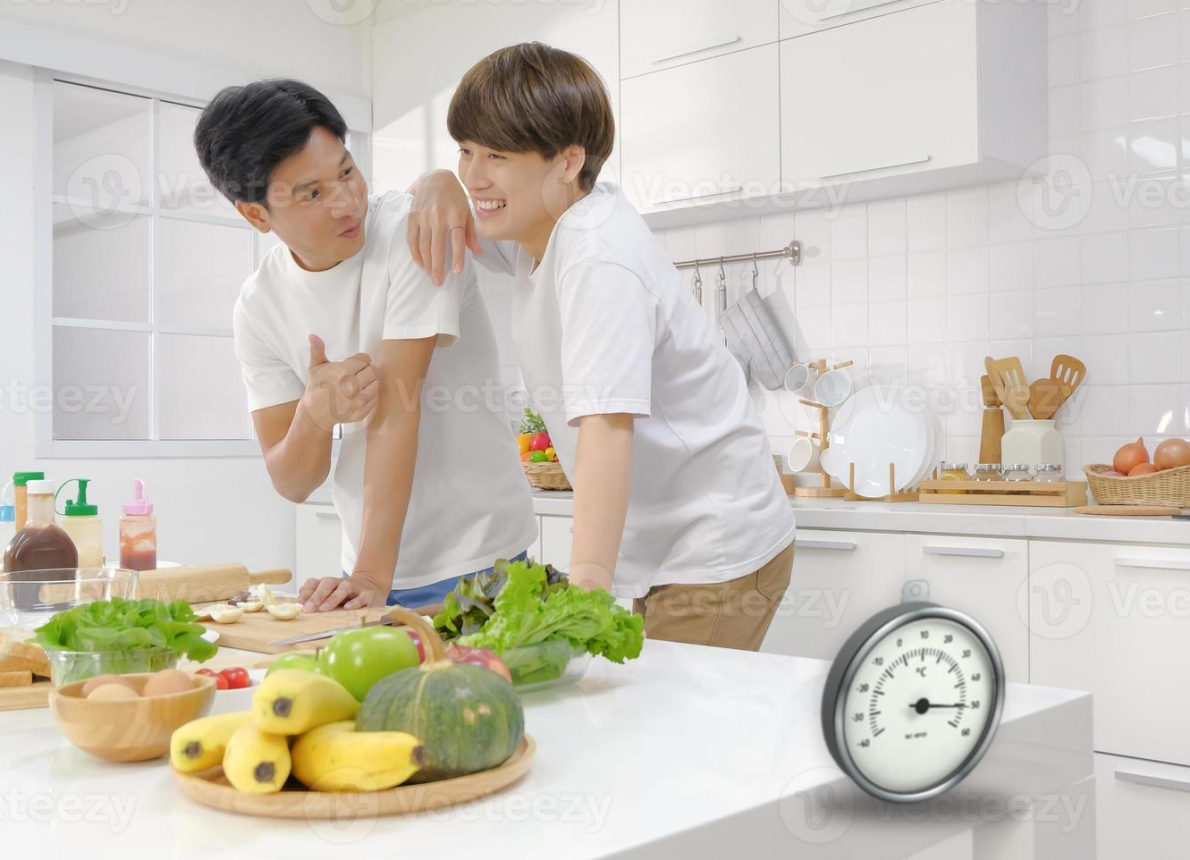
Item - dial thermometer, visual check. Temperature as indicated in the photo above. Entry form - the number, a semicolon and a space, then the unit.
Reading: 50; °C
